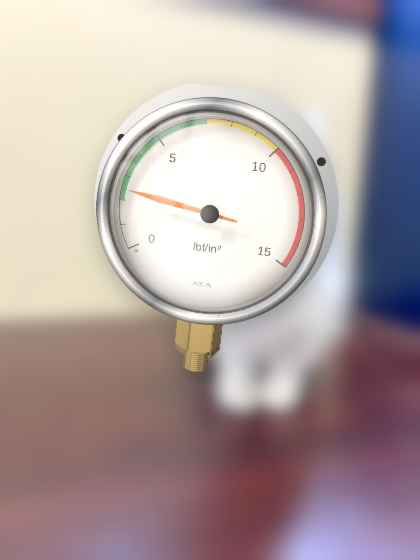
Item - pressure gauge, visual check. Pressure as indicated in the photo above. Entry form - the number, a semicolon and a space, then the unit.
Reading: 2.5; psi
